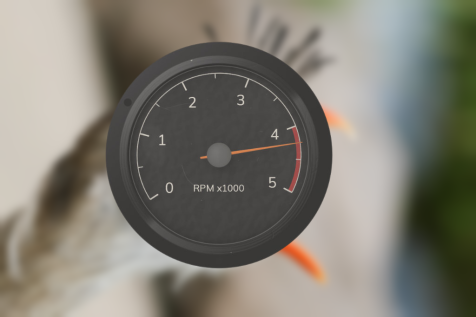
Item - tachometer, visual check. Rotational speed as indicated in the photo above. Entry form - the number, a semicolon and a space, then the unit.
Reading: 4250; rpm
